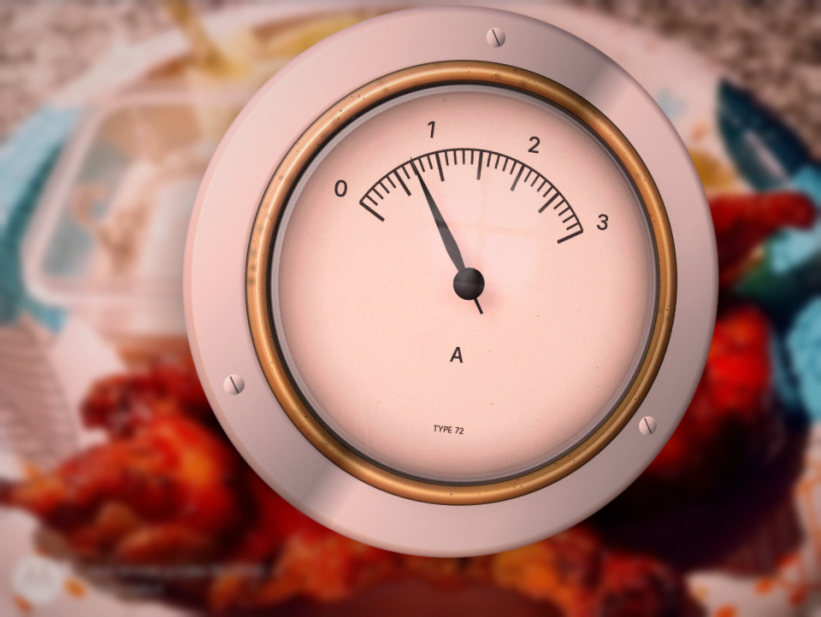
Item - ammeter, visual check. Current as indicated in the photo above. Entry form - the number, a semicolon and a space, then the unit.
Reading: 0.7; A
